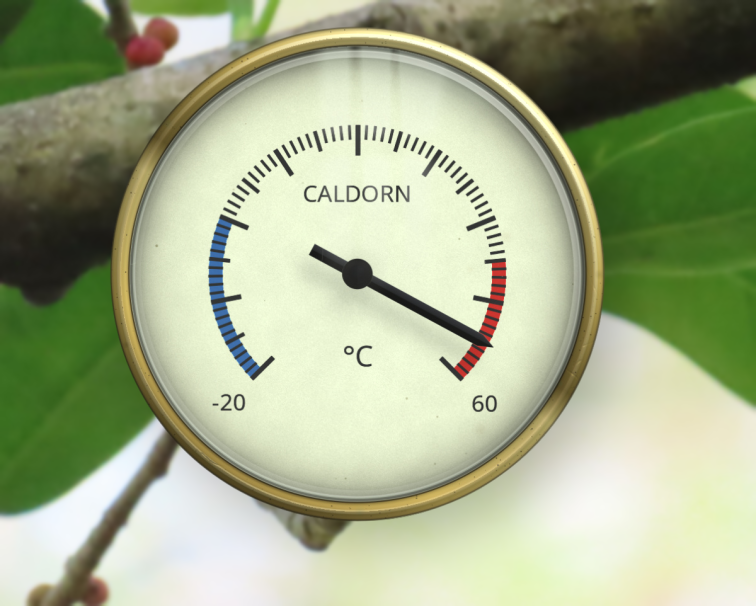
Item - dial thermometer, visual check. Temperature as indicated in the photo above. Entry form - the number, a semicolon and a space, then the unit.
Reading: 55; °C
